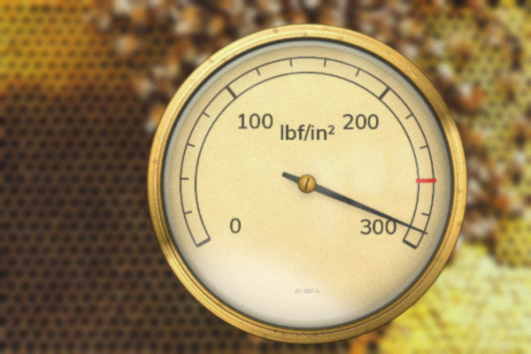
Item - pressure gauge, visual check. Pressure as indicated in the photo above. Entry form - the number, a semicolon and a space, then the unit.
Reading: 290; psi
